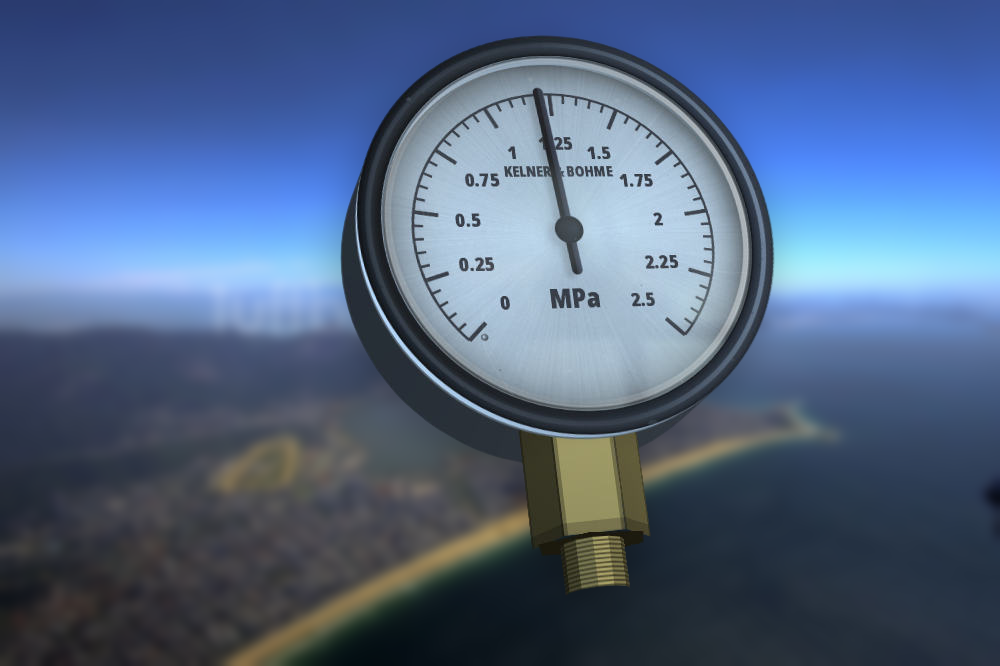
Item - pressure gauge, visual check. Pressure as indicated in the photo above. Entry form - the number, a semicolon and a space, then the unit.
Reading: 1.2; MPa
